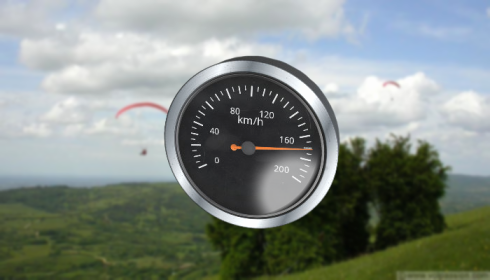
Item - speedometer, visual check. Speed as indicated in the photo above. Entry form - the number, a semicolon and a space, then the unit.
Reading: 170; km/h
